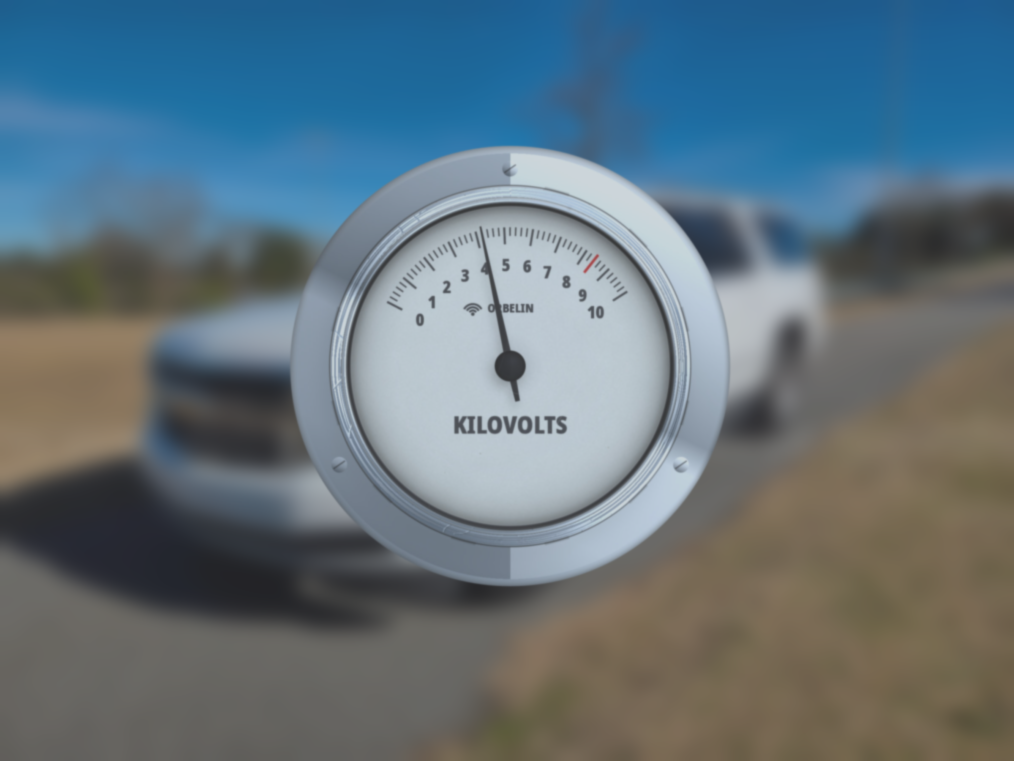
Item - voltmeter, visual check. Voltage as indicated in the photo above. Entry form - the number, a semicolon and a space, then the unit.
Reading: 4.2; kV
